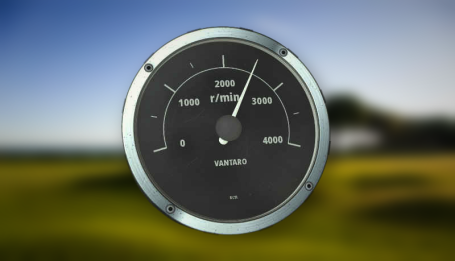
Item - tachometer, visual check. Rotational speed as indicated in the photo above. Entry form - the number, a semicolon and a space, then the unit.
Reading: 2500; rpm
